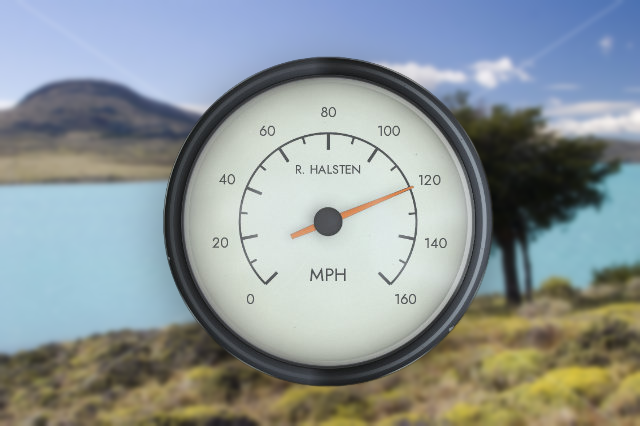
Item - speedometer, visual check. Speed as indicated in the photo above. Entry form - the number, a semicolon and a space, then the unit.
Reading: 120; mph
